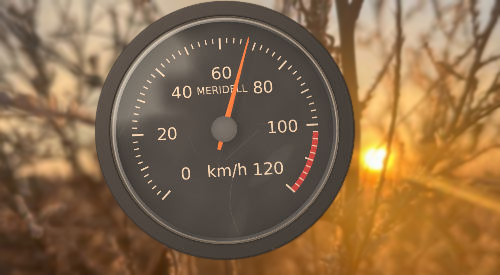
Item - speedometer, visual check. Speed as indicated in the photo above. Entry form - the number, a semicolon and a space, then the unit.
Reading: 68; km/h
